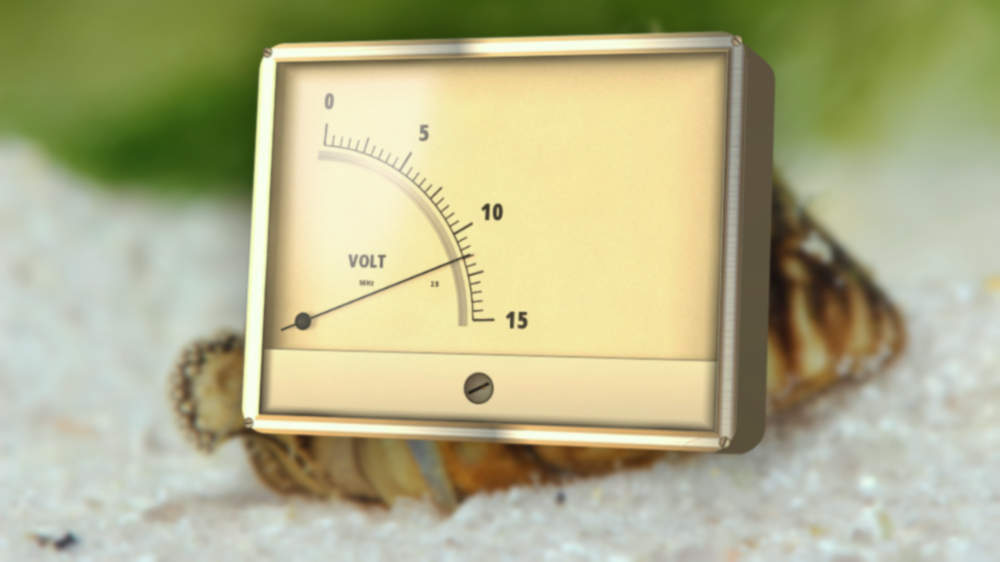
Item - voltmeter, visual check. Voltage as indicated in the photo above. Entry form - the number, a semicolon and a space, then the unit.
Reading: 11.5; V
